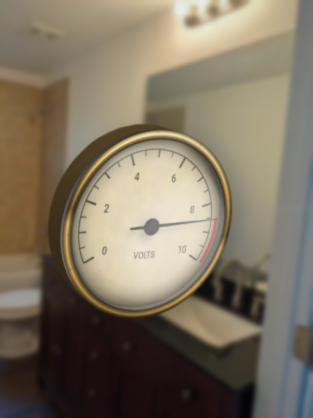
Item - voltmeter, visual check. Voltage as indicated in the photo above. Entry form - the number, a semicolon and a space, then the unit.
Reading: 8.5; V
